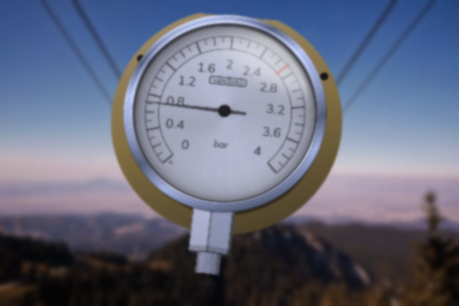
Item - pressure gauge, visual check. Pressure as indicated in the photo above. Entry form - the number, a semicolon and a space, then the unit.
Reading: 0.7; bar
